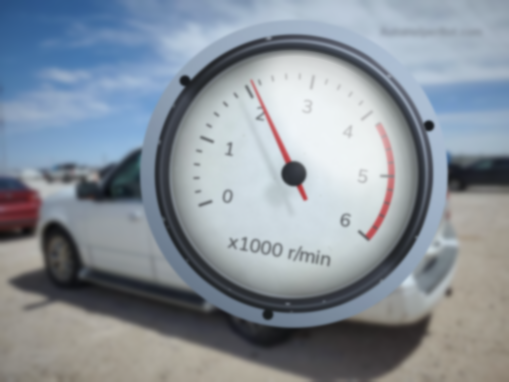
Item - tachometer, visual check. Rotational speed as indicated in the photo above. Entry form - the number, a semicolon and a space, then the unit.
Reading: 2100; rpm
